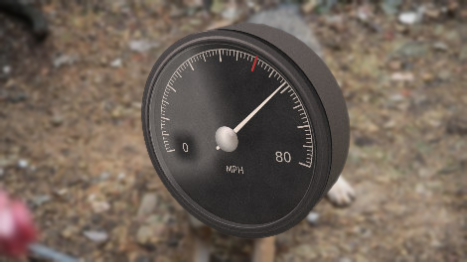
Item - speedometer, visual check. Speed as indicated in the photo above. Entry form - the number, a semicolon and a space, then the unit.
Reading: 59; mph
